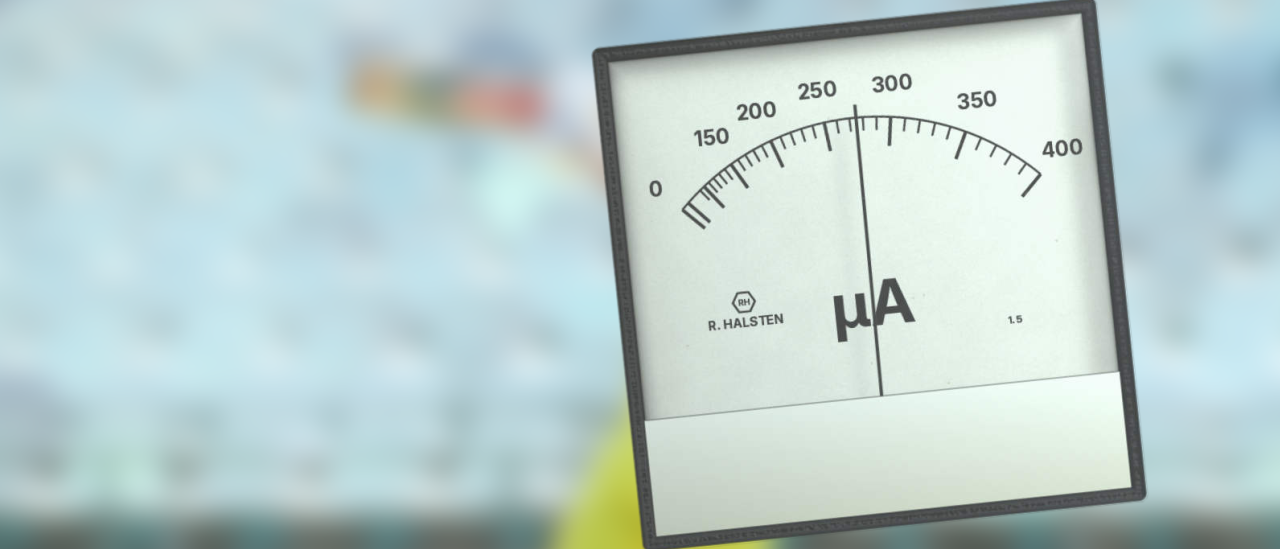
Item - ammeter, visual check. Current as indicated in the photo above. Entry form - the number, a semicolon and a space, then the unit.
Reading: 275; µA
